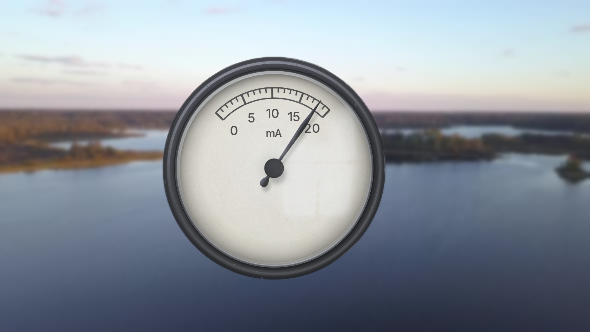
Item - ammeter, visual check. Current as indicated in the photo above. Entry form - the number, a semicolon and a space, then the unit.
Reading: 18; mA
